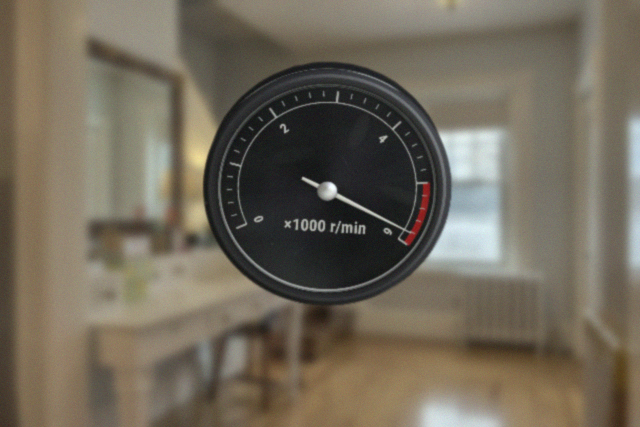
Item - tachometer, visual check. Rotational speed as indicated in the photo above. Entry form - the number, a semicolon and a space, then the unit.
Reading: 5800; rpm
